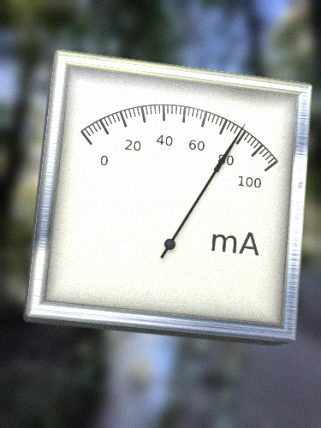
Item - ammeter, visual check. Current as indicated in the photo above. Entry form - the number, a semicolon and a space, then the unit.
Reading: 78; mA
